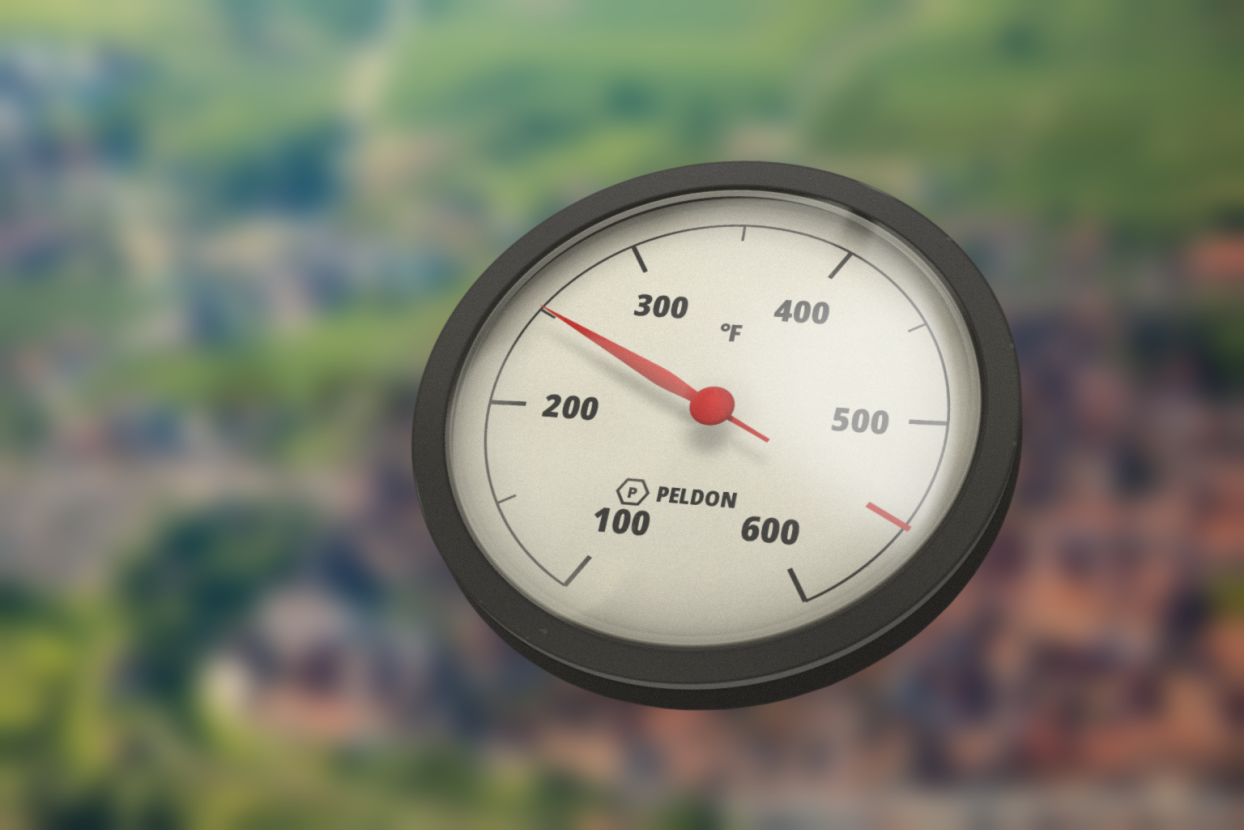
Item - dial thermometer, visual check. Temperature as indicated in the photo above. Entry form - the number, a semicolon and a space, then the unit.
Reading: 250; °F
